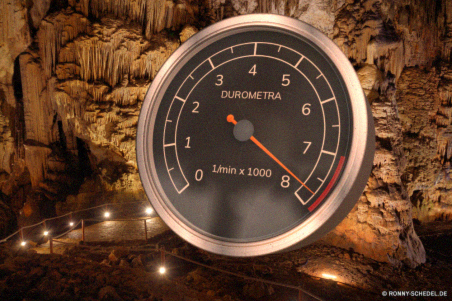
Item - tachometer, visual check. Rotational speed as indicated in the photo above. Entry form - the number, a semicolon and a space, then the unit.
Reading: 7750; rpm
